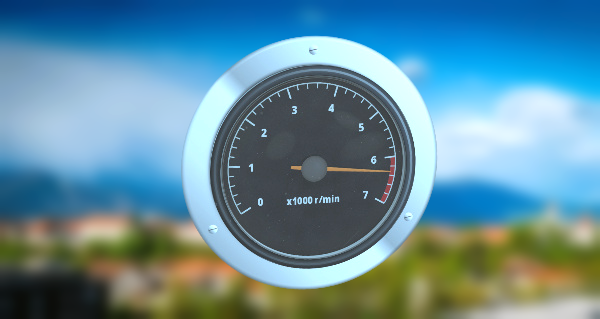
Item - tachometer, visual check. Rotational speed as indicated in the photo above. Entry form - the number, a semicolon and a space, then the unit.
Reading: 6300; rpm
